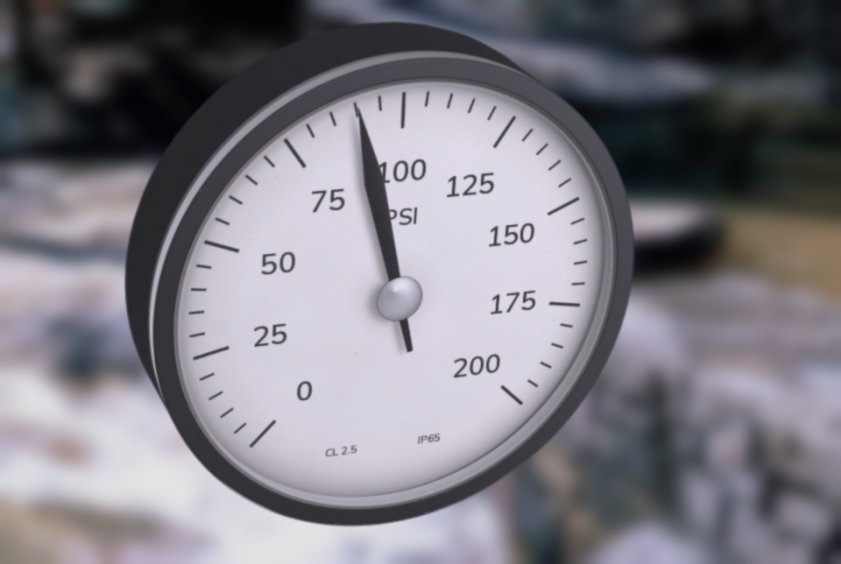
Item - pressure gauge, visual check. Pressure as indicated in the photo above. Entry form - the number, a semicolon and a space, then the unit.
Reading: 90; psi
